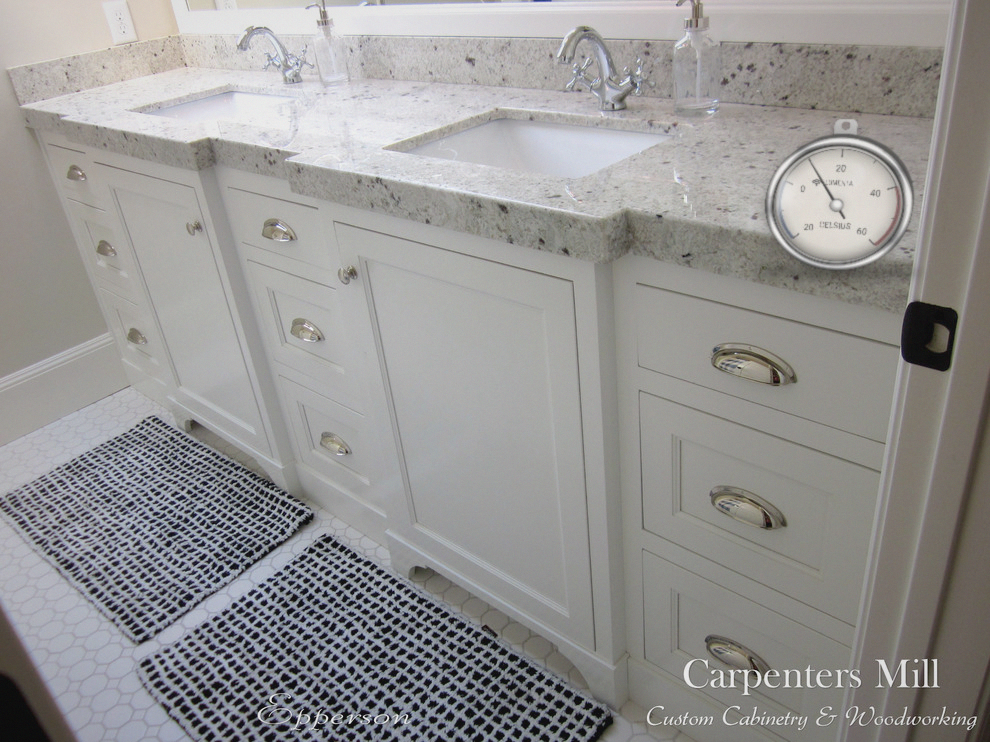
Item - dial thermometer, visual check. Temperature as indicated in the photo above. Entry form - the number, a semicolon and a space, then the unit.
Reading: 10; °C
